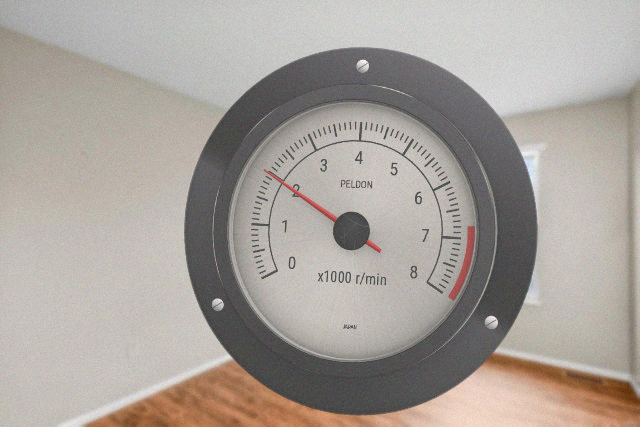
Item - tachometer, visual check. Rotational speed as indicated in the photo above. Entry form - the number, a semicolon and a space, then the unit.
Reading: 2000; rpm
